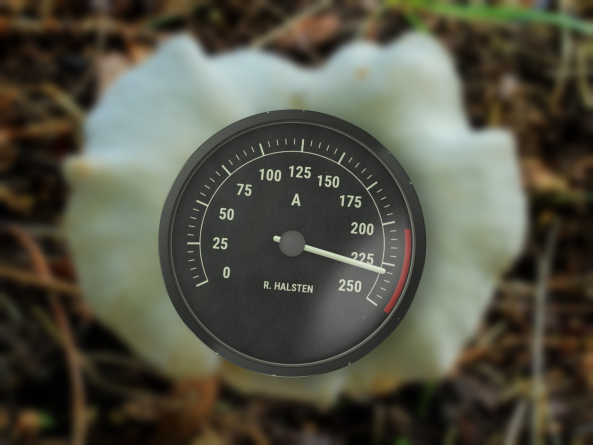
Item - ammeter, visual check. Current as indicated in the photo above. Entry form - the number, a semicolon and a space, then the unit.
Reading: 230; A
